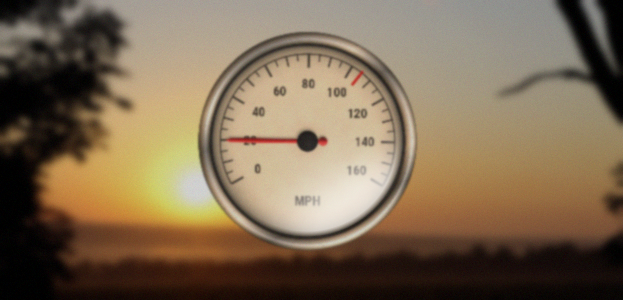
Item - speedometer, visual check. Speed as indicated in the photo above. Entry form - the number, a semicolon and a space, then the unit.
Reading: 20; mph
